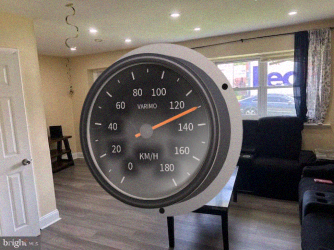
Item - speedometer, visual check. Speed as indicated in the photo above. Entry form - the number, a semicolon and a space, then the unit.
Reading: 130; km/h
